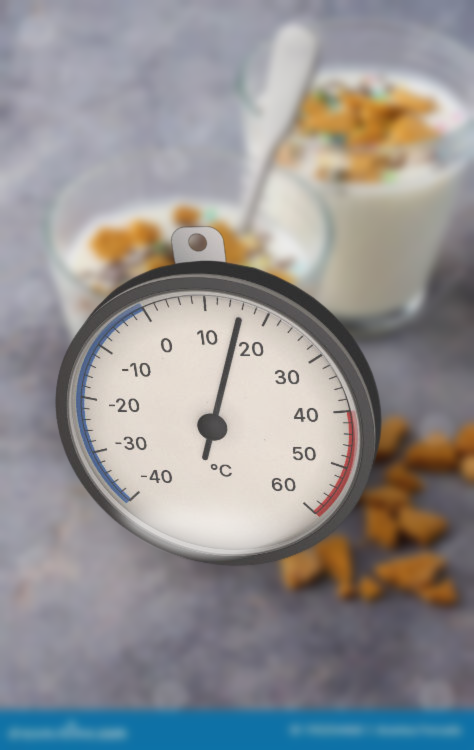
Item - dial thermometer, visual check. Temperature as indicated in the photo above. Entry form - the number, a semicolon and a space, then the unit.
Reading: 16; °C
